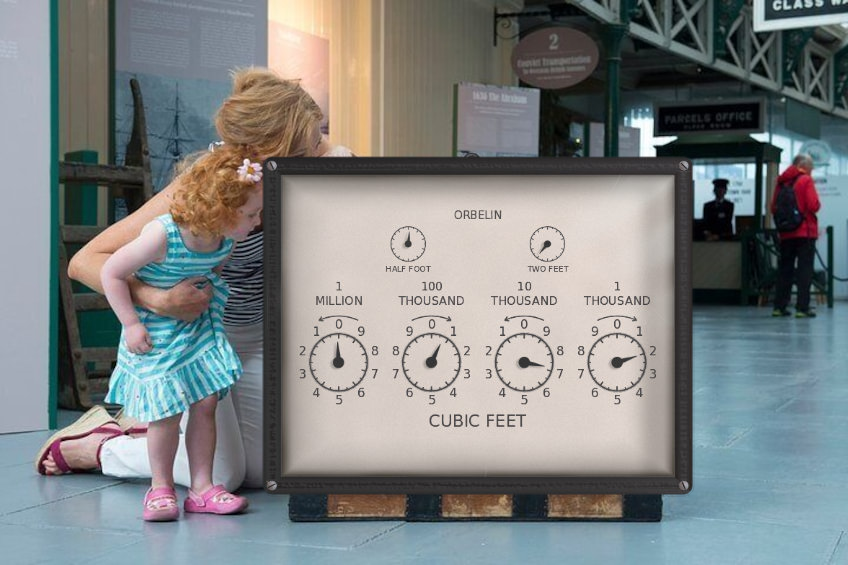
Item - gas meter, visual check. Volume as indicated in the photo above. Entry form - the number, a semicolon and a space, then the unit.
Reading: 7200; ft³
